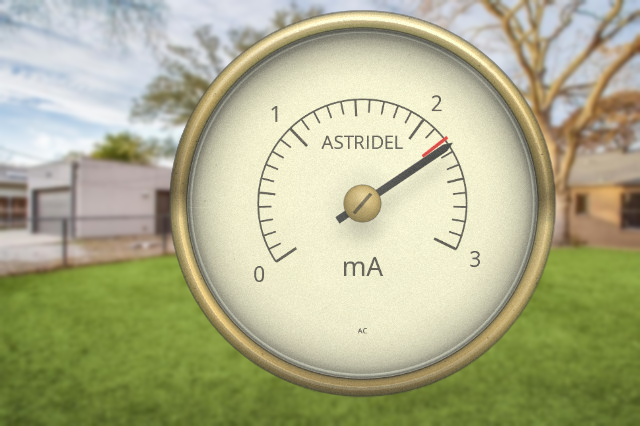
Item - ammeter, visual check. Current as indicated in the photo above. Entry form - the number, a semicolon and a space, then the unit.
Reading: 2.25; mA
